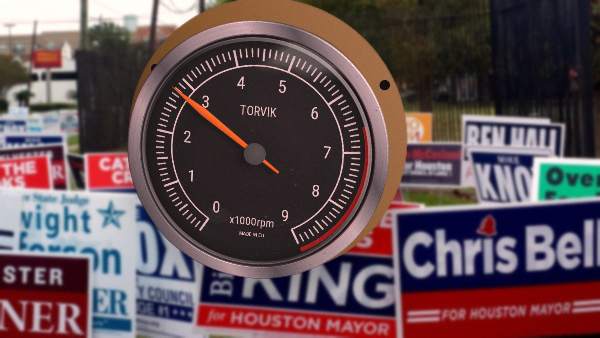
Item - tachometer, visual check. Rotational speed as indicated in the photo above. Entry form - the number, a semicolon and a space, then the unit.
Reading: 2800; rpm
